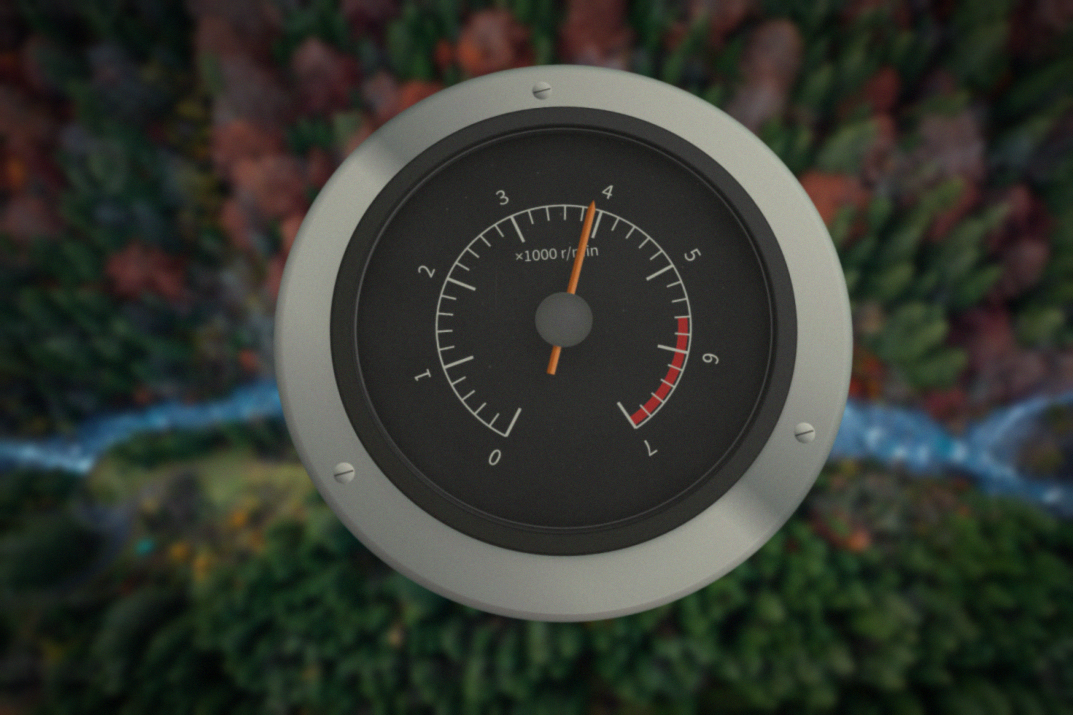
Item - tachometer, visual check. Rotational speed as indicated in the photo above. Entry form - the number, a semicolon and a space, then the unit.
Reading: 3900; rpm
